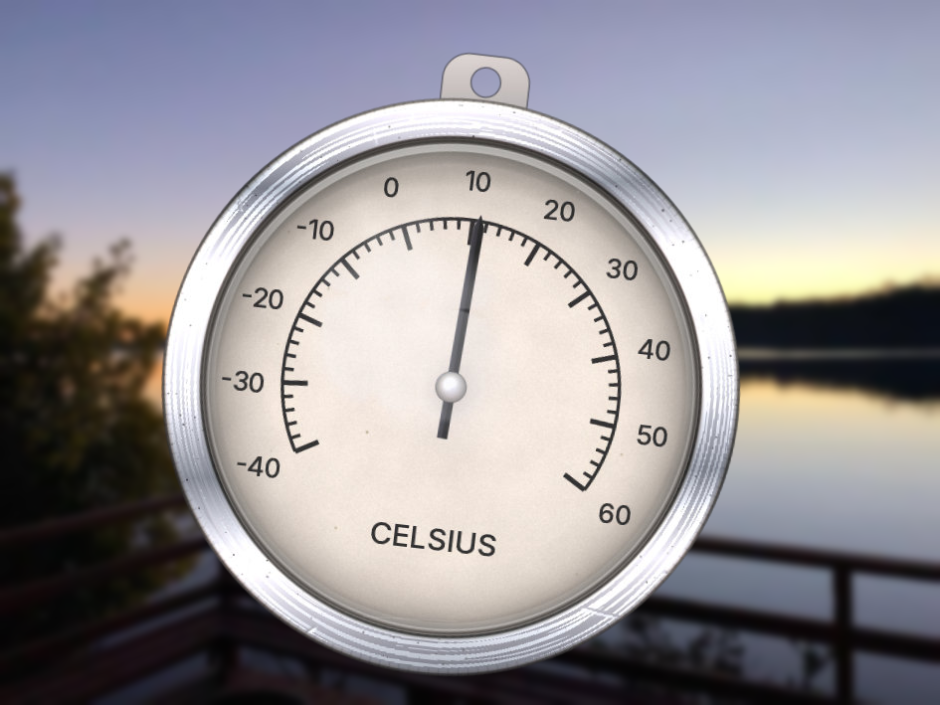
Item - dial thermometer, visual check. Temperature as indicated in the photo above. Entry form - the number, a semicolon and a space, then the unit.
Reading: 11; °C
